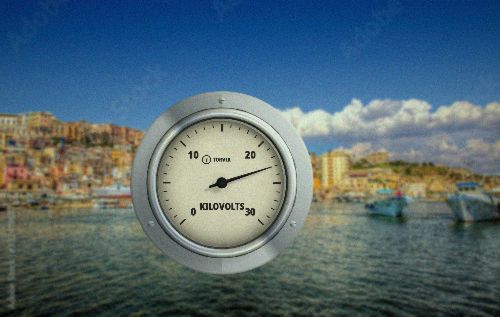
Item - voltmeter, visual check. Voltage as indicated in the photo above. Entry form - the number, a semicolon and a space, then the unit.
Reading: 23; kV
